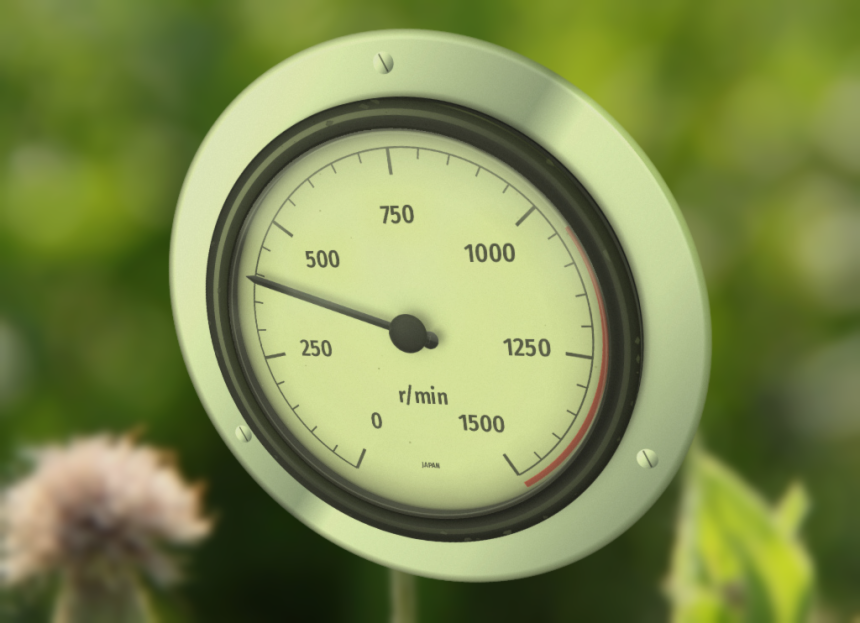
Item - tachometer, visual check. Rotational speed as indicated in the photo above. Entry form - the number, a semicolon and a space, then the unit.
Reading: 400; rpm
